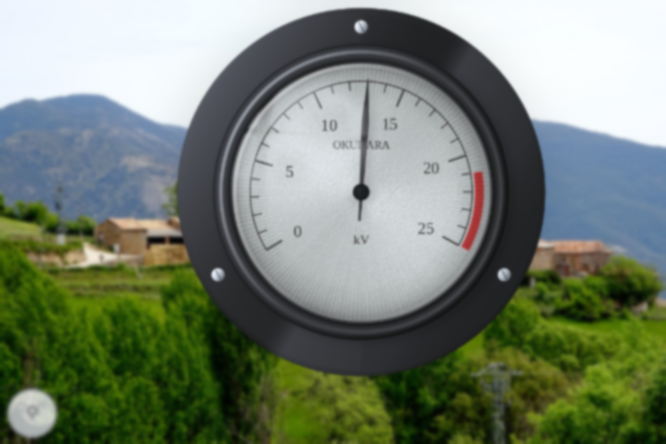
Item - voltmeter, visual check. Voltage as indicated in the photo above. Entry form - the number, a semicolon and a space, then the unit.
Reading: 13; kV
